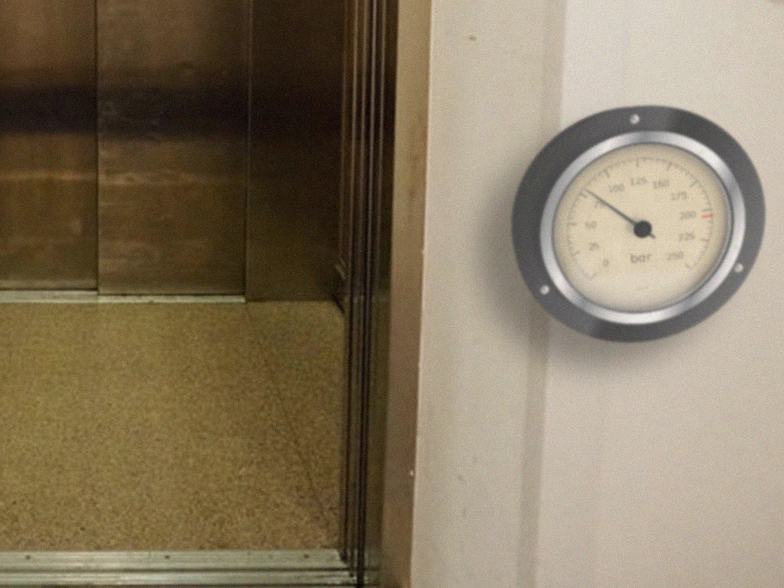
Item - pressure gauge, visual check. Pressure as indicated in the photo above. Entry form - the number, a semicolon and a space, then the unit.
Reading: 80; bar
